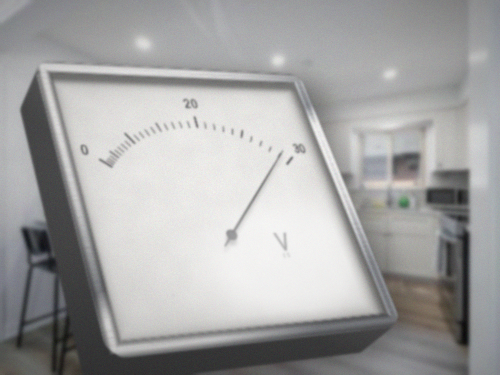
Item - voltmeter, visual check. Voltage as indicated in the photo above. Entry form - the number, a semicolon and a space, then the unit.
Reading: 29; V
